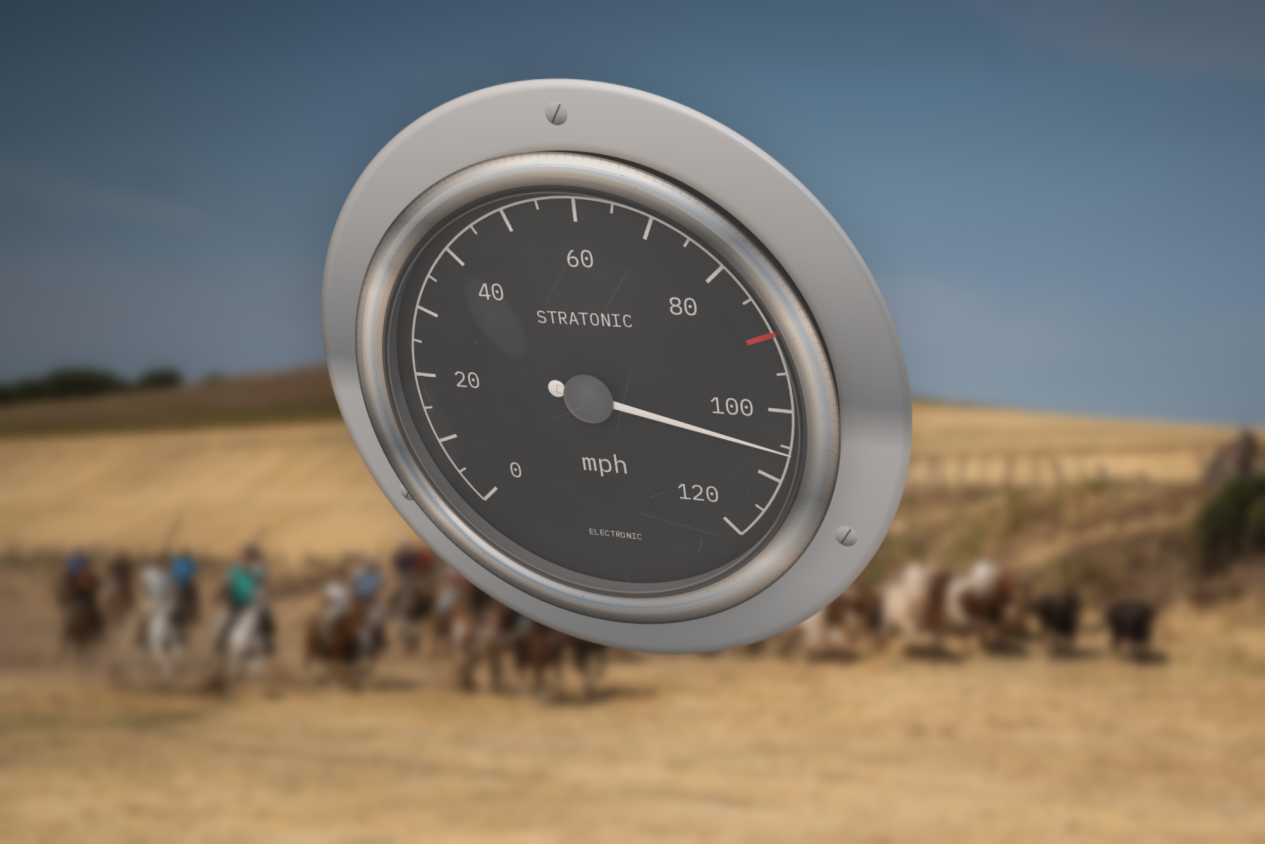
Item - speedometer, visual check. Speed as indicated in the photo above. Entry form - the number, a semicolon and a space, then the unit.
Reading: 105; mph
